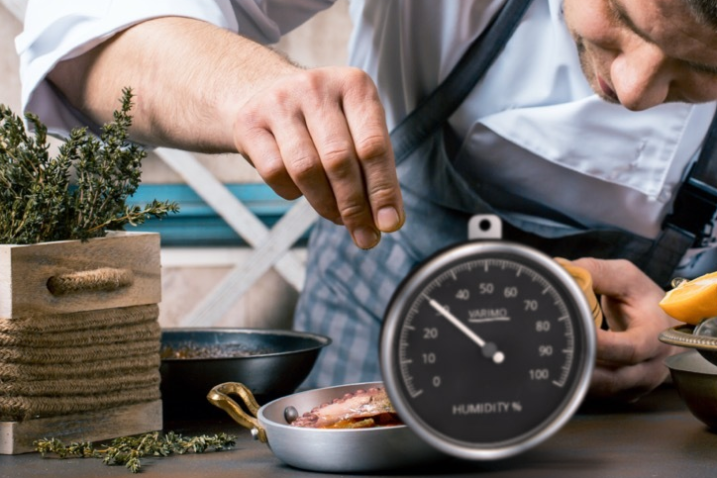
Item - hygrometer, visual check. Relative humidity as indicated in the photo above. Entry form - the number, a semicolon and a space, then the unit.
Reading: 30; %
